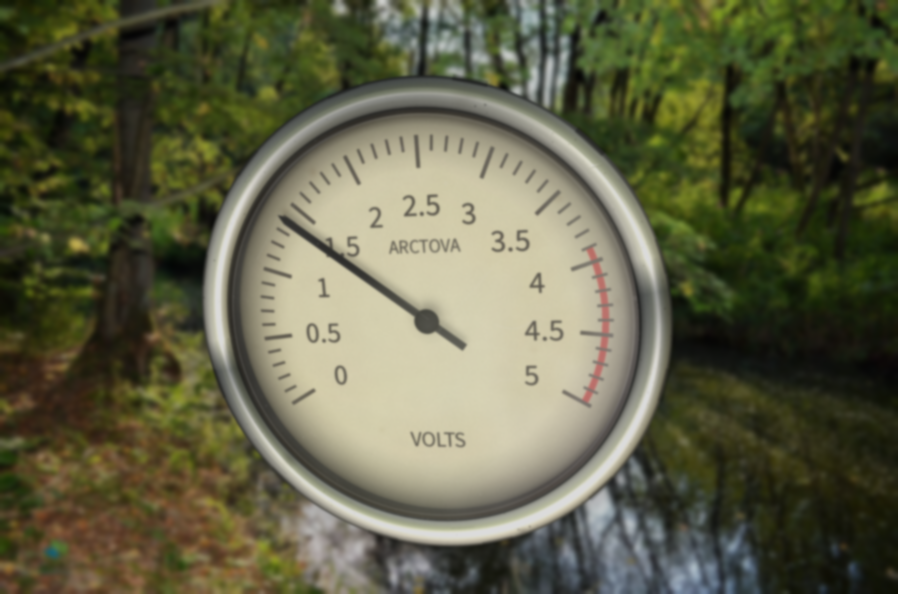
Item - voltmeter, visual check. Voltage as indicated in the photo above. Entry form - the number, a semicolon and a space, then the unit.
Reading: 1.4; V
